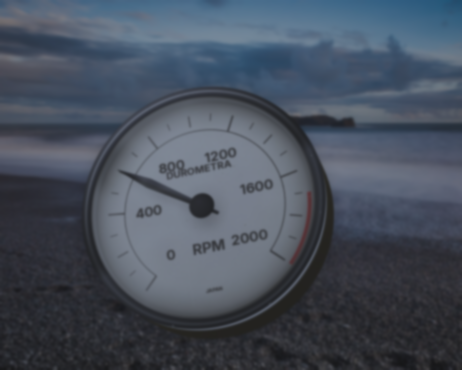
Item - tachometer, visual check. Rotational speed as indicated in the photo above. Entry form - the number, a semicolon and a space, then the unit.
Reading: 600; rpm
